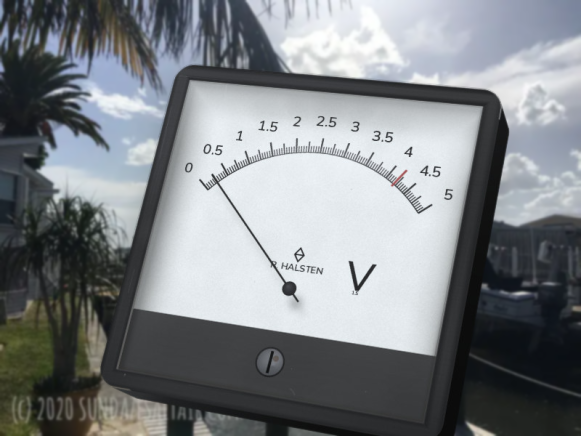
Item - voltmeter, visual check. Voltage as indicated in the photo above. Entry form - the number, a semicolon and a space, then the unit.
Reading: 0.25; V
